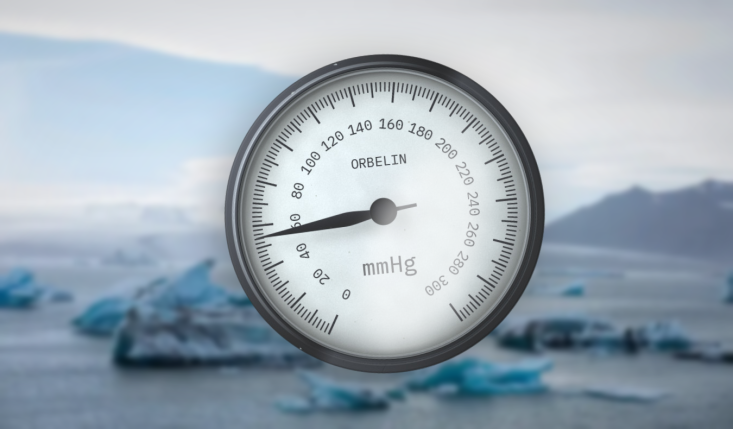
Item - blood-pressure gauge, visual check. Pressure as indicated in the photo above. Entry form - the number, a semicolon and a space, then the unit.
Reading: 54; mmHg
